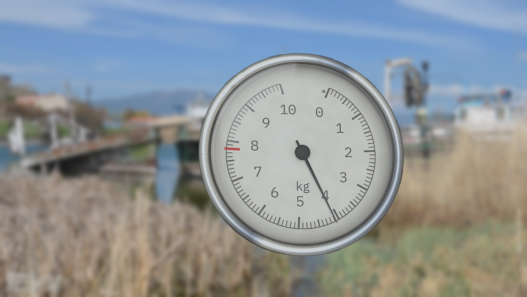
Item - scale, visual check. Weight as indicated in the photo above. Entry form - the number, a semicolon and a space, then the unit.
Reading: 4.1; kg
